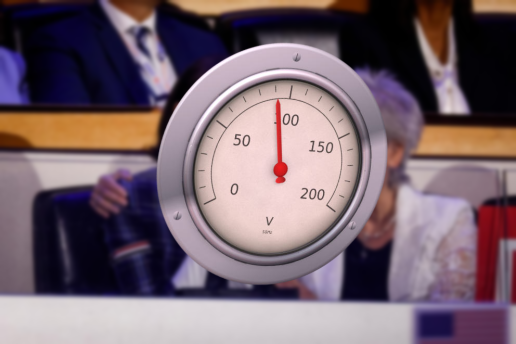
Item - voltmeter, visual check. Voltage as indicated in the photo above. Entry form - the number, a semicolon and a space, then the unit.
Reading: 90; V
